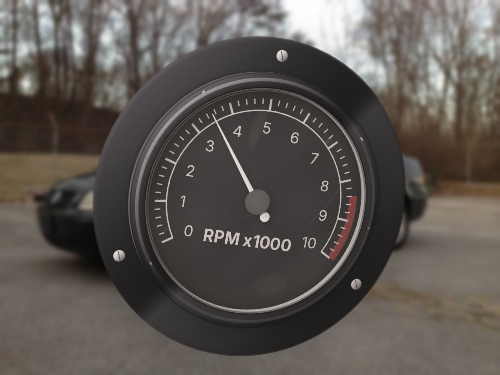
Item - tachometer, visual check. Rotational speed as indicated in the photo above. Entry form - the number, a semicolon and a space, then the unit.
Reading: 3500; rpm
